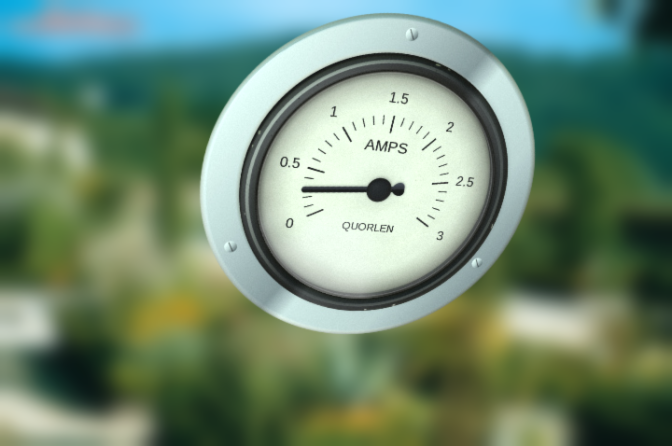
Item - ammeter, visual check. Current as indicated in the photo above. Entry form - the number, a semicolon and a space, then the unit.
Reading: 0.3; A
